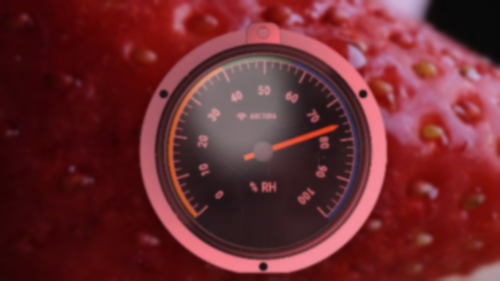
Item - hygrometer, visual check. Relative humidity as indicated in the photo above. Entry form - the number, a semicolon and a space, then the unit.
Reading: 76; %
